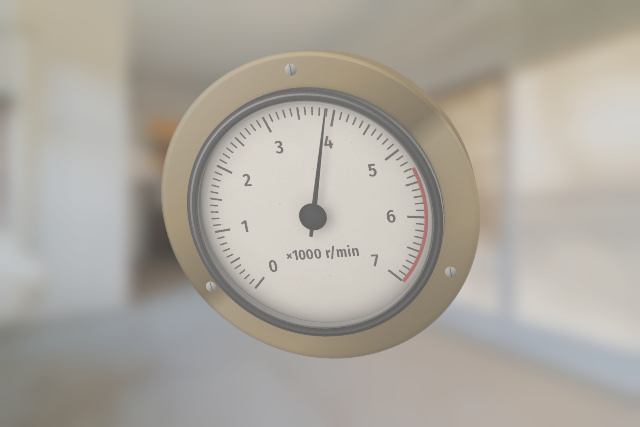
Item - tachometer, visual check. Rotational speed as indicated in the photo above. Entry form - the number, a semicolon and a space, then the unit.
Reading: 3900; rpm
